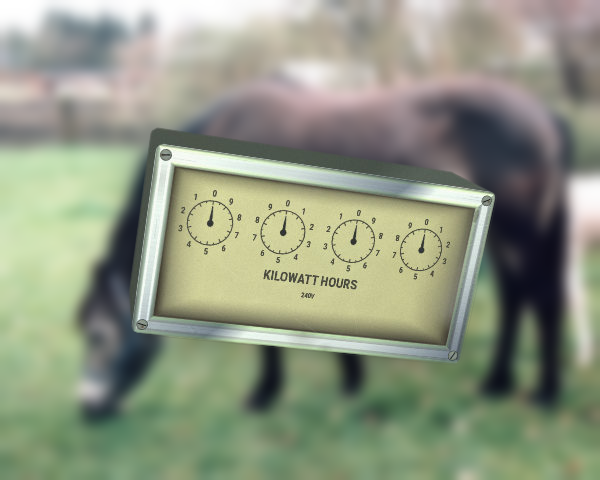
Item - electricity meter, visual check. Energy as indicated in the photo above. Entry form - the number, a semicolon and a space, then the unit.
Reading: 0; kWh
